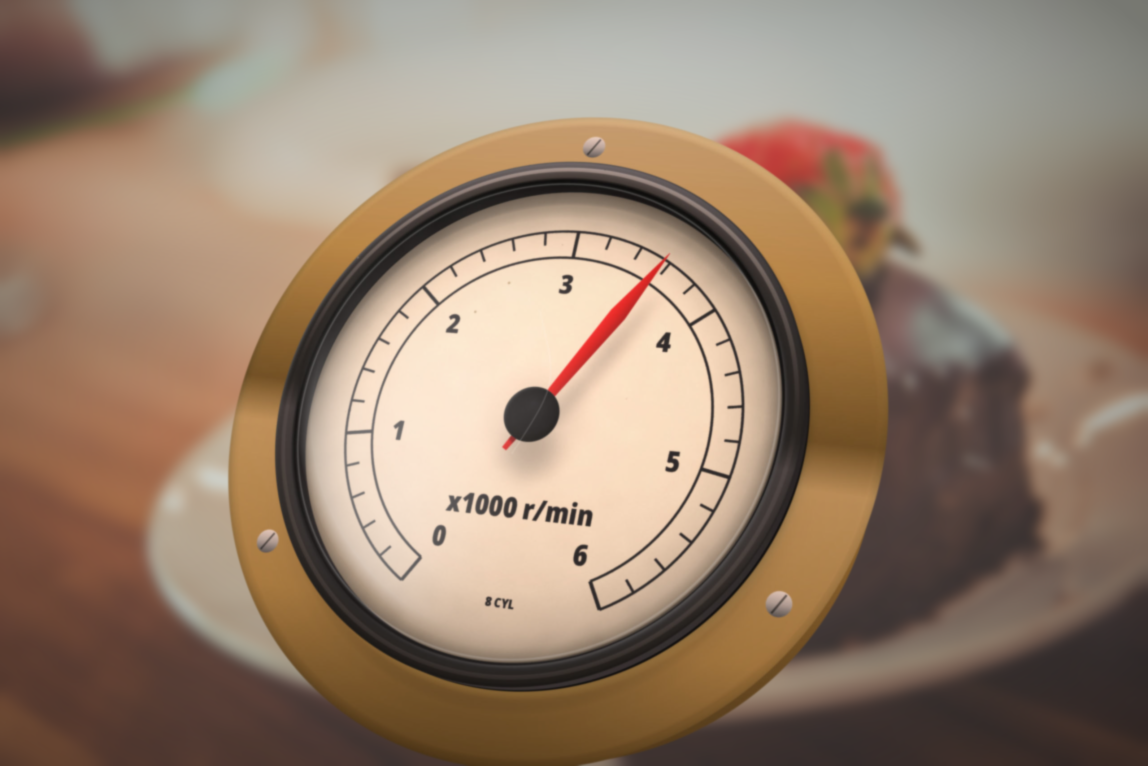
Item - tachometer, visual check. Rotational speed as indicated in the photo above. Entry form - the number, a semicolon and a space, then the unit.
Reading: 3600; rpm
